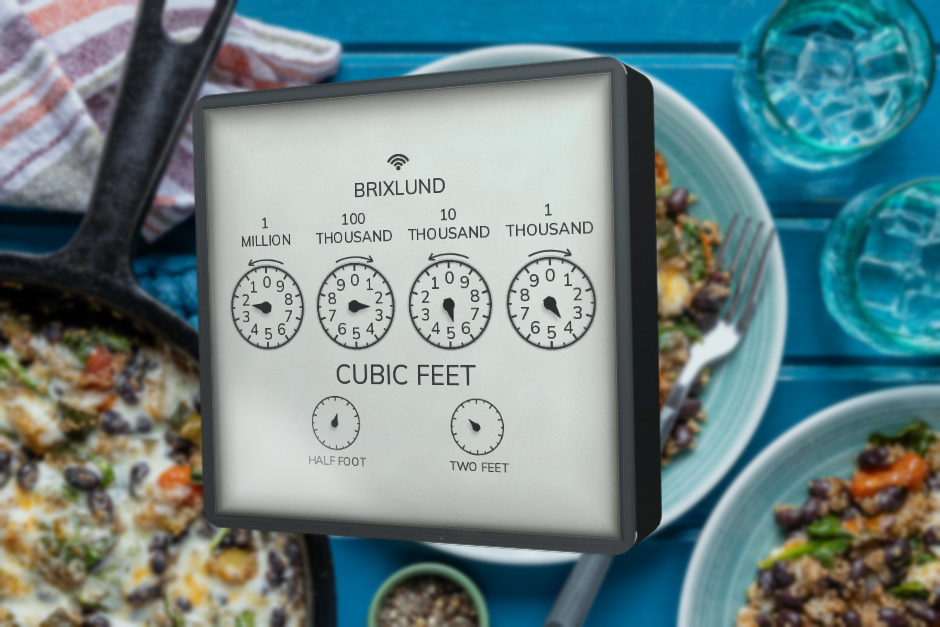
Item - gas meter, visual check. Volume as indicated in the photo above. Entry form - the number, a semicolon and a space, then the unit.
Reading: 225400; ft³
